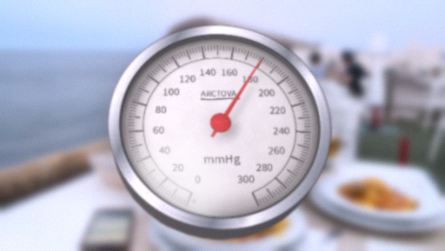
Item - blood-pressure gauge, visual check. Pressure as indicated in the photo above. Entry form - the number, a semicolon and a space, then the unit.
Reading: 180; mmHg
